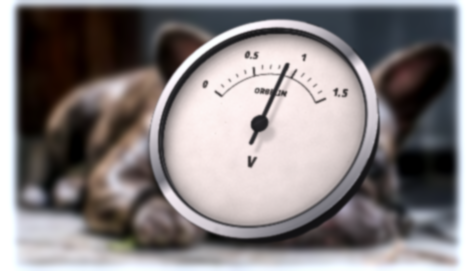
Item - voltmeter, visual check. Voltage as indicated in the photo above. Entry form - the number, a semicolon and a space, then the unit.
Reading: 0.9; V
